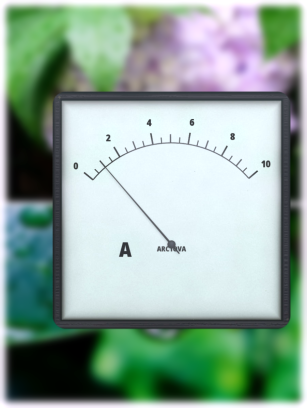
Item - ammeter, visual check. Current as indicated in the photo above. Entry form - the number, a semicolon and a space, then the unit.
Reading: 1; A
